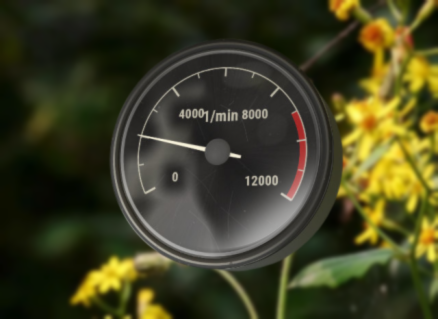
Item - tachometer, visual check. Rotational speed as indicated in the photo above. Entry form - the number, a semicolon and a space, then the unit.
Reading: 2000; rpm
